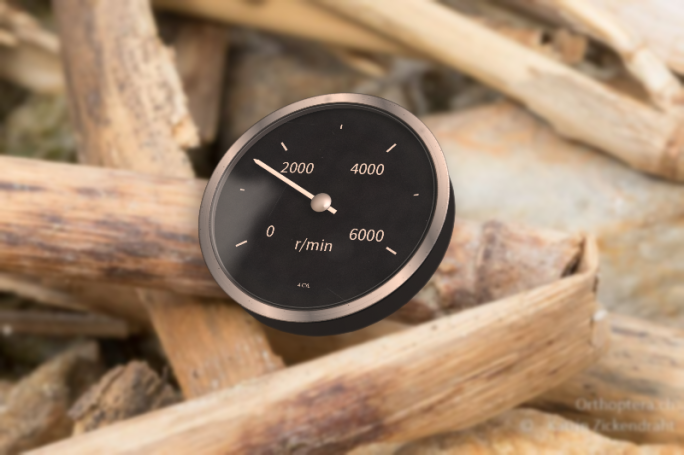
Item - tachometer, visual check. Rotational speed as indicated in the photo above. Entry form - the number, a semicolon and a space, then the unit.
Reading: 1500; rpm
